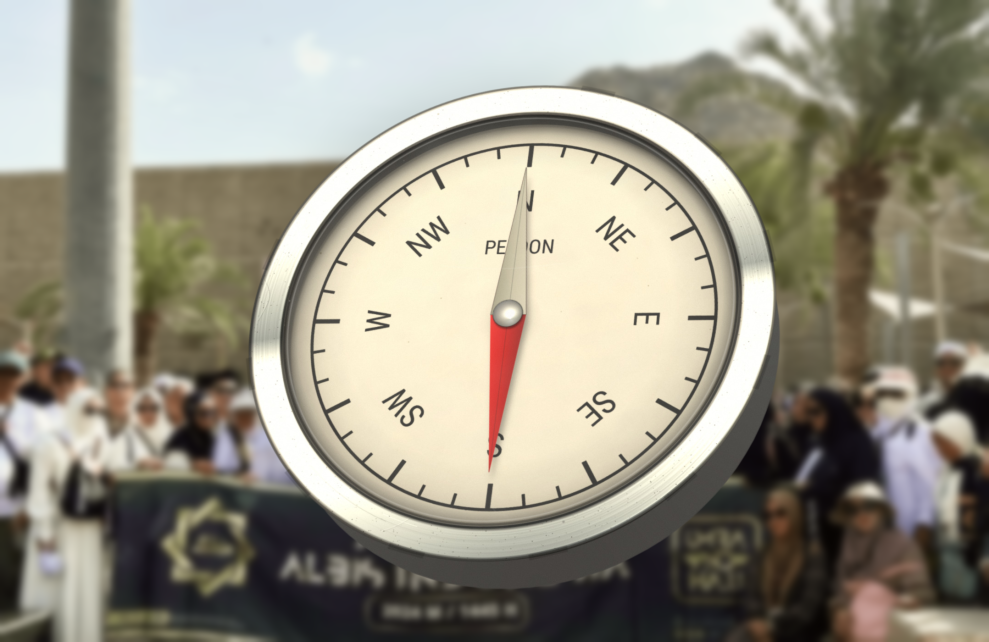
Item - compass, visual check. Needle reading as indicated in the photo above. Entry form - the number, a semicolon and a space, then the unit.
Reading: 180; °
